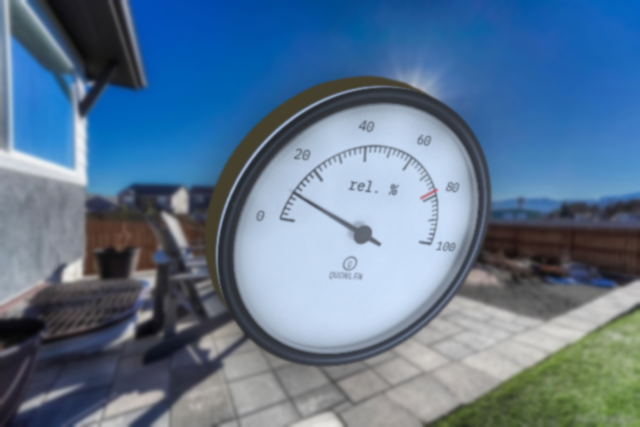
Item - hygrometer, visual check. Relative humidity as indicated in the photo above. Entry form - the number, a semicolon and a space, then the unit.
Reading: 10; %
